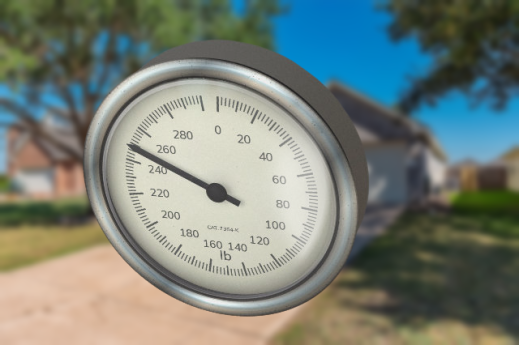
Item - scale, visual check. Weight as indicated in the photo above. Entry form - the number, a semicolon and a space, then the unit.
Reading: 250; lb
